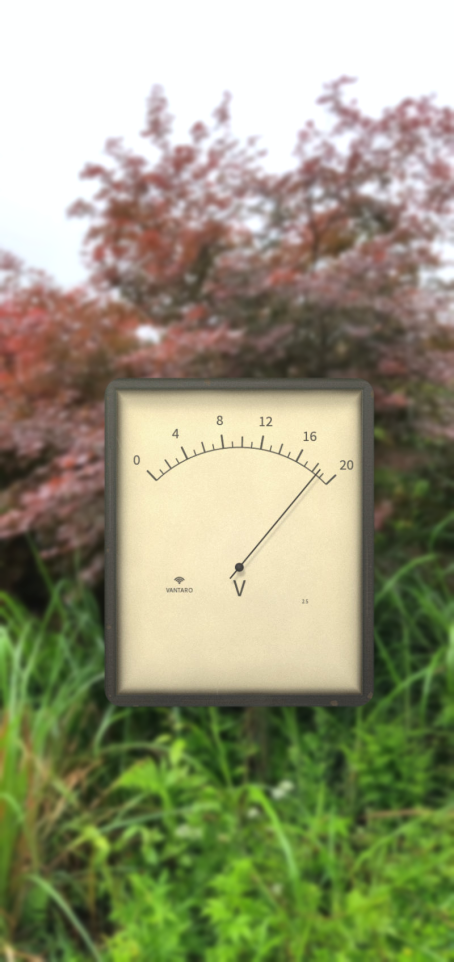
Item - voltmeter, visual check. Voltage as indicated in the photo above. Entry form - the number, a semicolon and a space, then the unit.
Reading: 18.5; V
